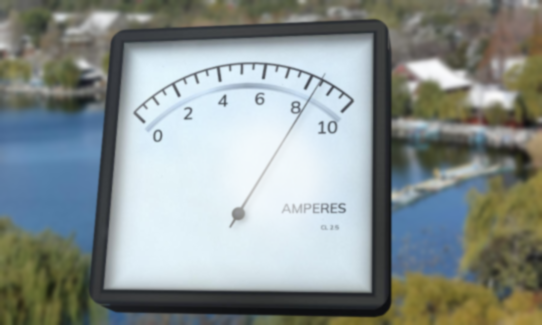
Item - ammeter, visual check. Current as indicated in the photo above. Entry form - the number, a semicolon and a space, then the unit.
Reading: 8.5; A
